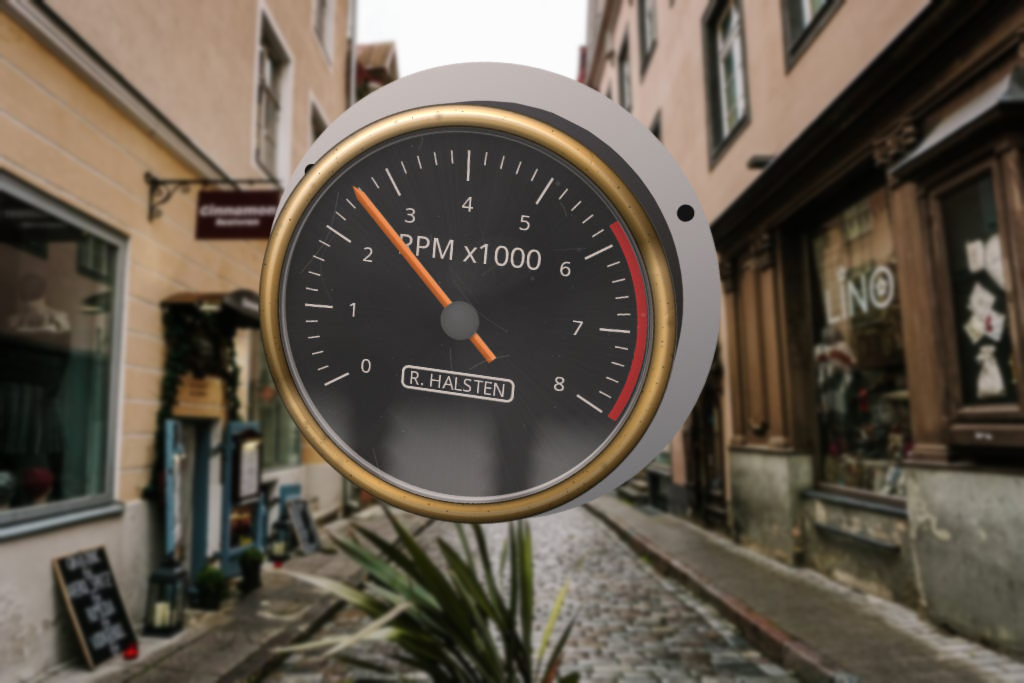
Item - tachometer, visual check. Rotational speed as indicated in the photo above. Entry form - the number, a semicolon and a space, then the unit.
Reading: 2600; rpm
